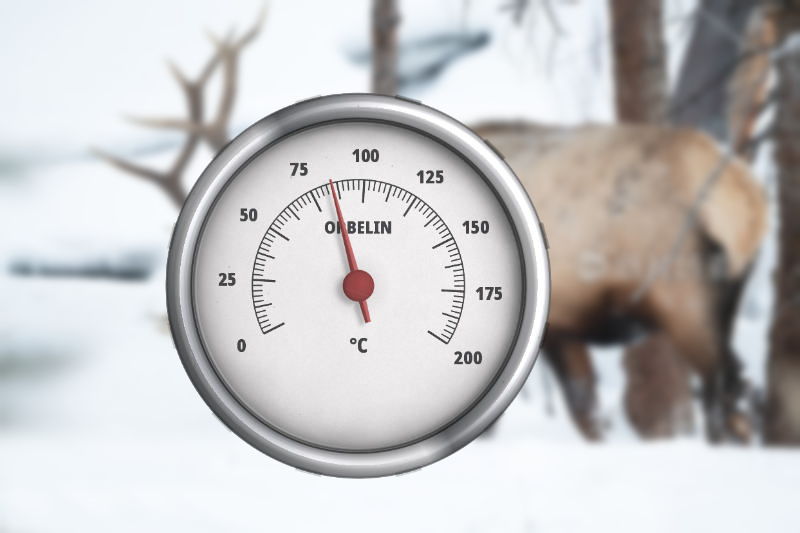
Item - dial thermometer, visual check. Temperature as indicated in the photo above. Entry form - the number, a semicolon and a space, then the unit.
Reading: 85; °C
